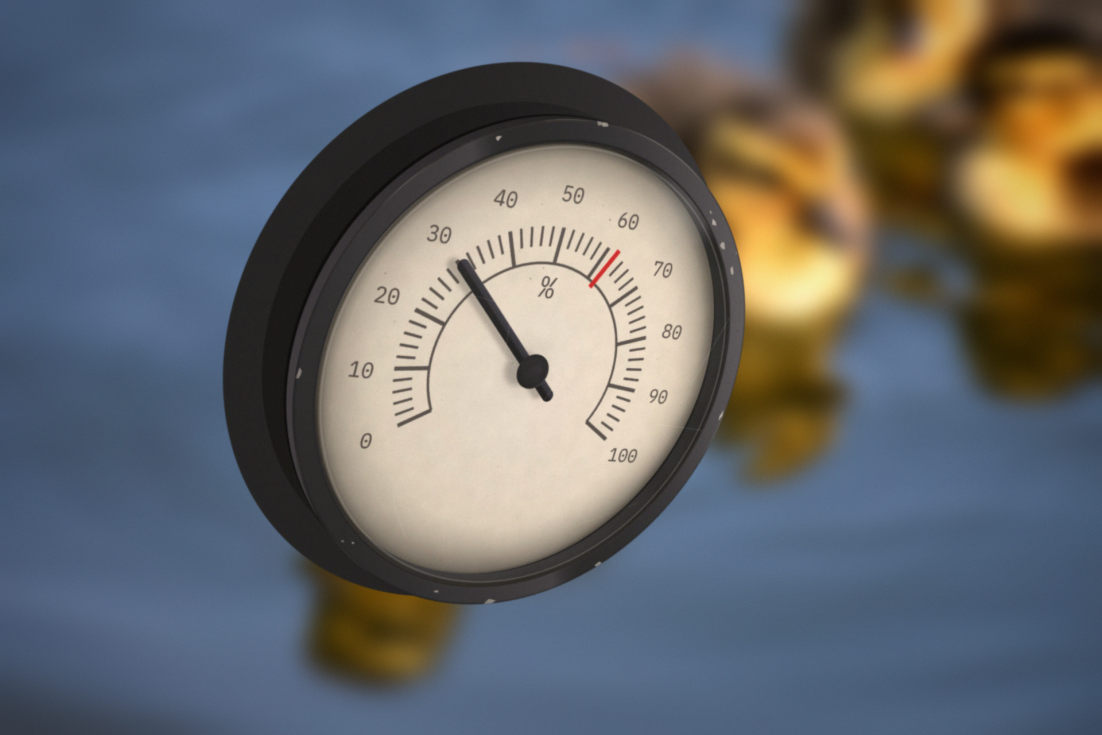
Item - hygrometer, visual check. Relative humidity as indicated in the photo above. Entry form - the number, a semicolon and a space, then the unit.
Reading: 30; %
